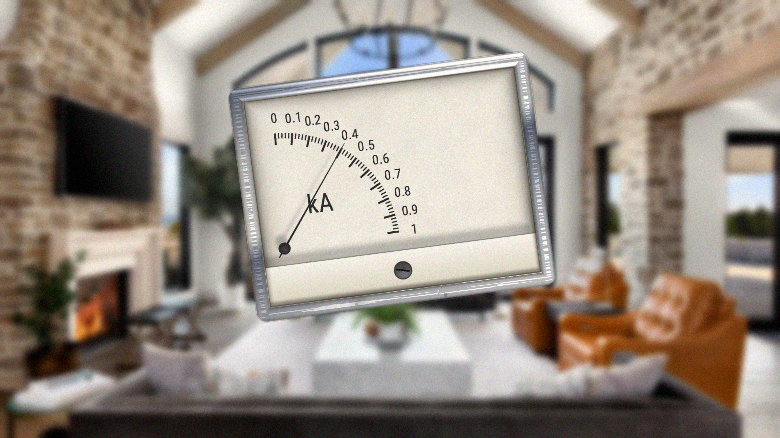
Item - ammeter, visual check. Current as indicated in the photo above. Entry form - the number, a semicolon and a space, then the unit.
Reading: 0.4; kA
